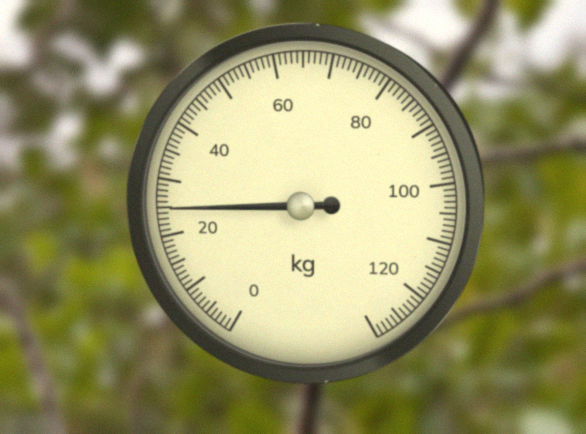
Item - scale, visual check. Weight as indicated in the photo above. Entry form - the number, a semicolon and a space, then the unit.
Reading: 25; kg
